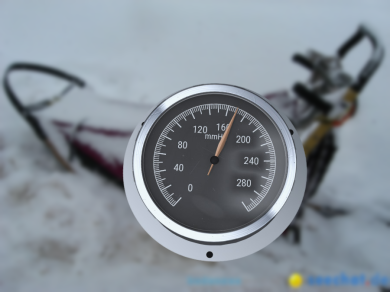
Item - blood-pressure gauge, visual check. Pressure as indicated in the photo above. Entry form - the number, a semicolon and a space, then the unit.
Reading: 170; mmHg
